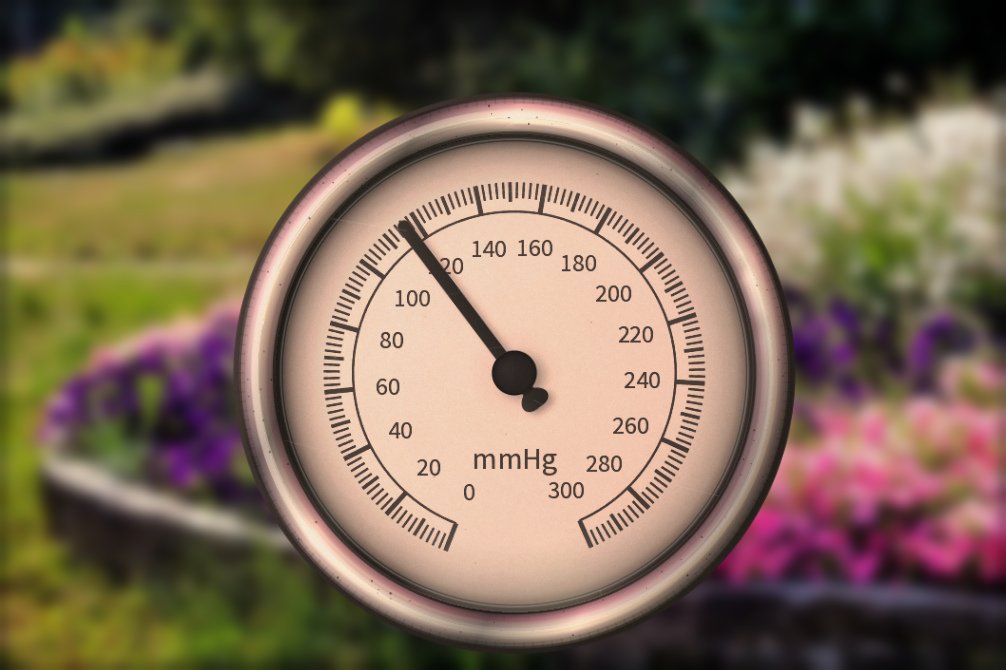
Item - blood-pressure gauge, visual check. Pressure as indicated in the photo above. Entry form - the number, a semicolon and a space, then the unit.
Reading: 116; mmHg
